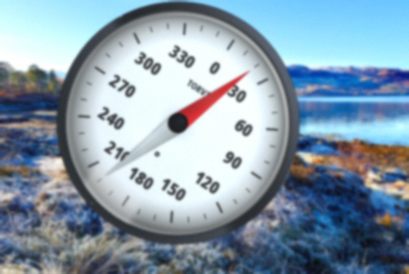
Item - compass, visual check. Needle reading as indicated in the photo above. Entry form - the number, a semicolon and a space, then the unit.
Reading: 20; °
